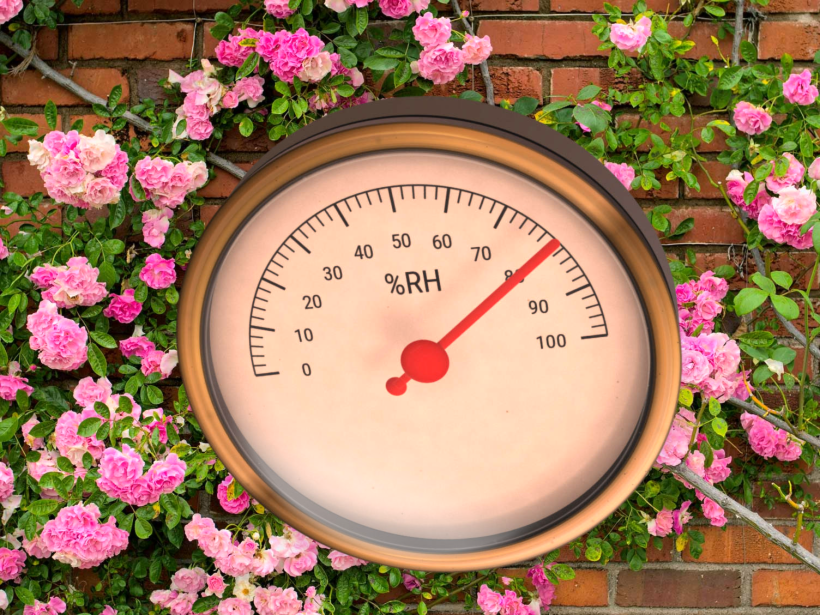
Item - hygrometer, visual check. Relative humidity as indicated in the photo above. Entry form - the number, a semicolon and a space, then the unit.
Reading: 80; %
